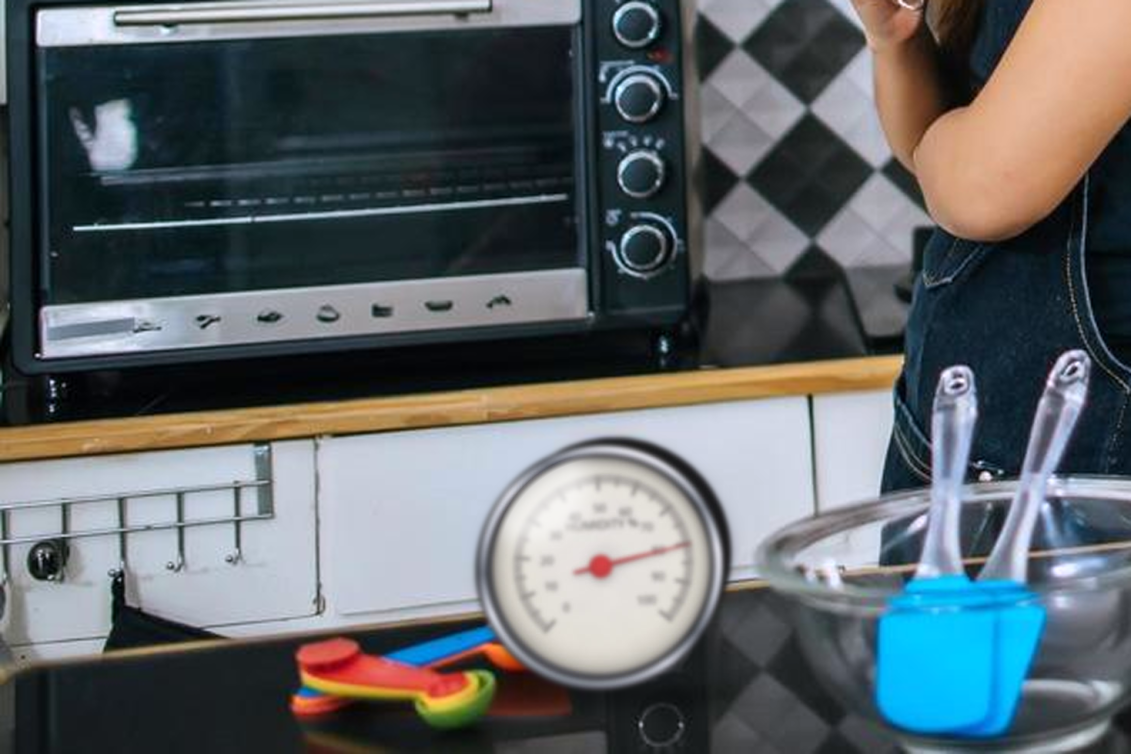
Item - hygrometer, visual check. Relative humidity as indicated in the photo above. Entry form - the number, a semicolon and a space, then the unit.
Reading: 80; %
